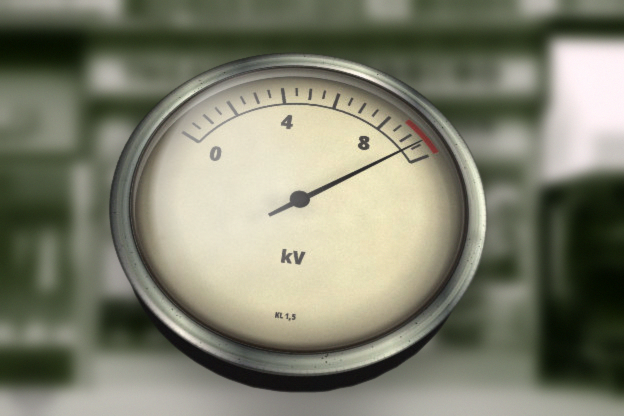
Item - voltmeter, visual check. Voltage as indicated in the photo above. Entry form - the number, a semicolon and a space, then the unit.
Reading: 9.5; kV
